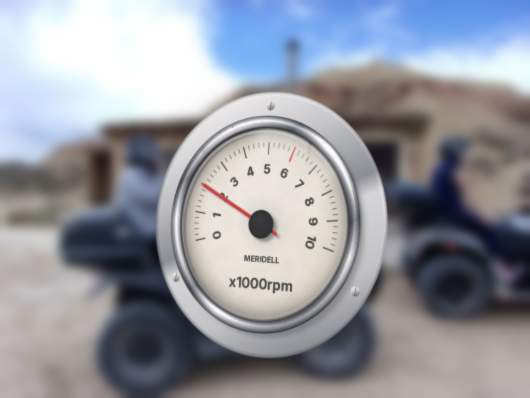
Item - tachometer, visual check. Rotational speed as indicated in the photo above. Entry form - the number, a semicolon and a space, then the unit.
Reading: 2000; rpm
